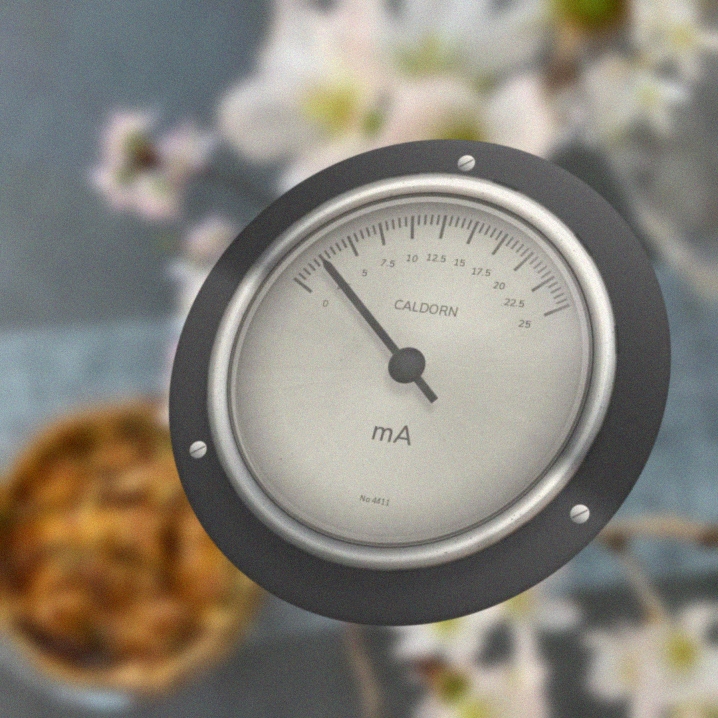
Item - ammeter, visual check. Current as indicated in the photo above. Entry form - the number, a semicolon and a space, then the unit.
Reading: 2.5; mA
